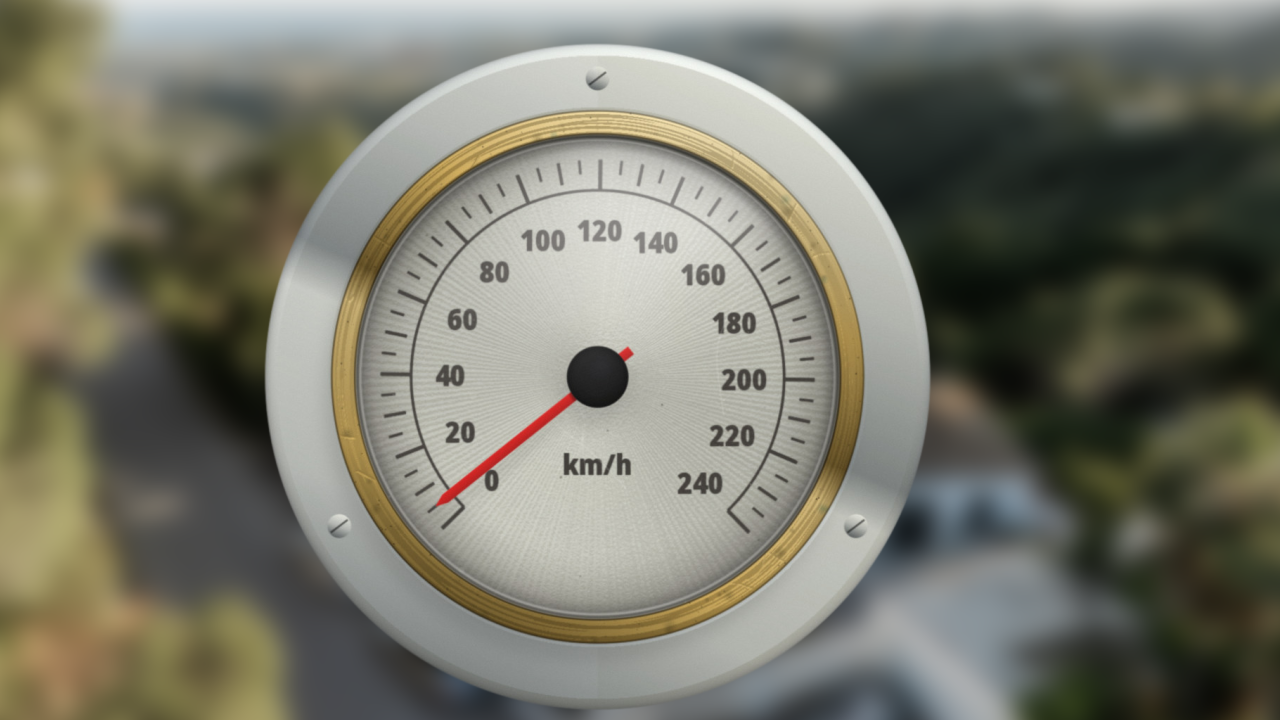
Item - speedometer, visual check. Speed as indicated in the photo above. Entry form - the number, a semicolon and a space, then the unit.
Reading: 5; km/h
